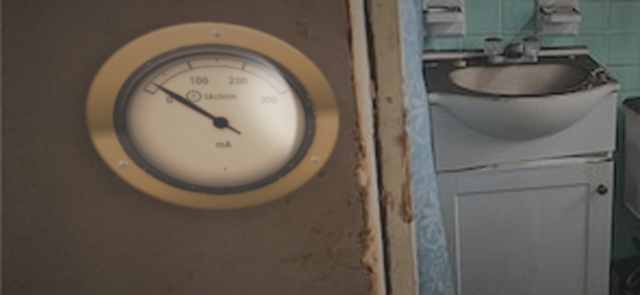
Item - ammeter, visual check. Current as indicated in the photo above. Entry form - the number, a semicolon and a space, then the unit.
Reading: 25; mA
